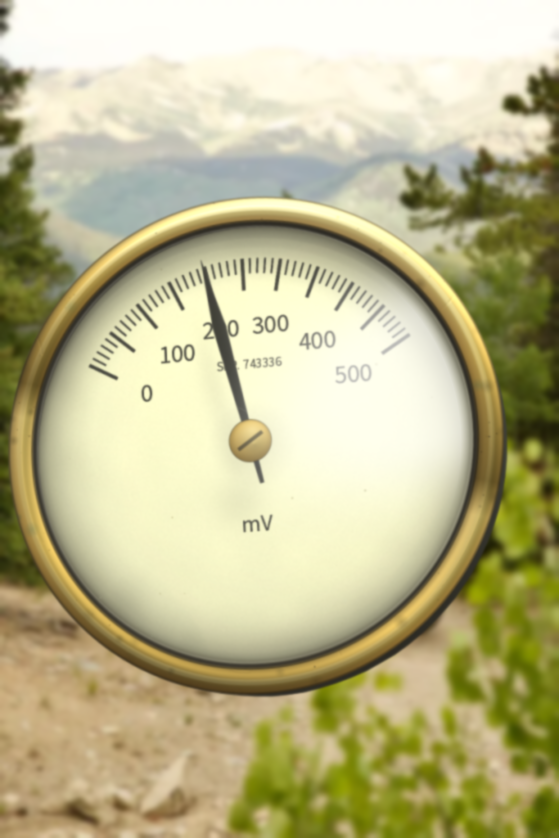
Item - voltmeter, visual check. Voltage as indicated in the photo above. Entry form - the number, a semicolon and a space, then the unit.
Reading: 200; mV
